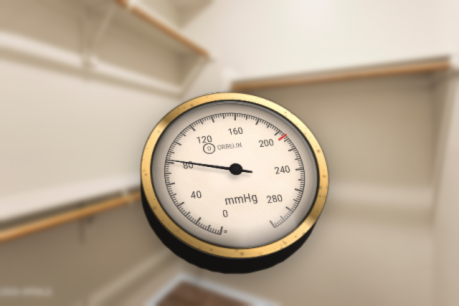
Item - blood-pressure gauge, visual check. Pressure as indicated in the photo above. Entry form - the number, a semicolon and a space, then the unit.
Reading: 80; mmHg
